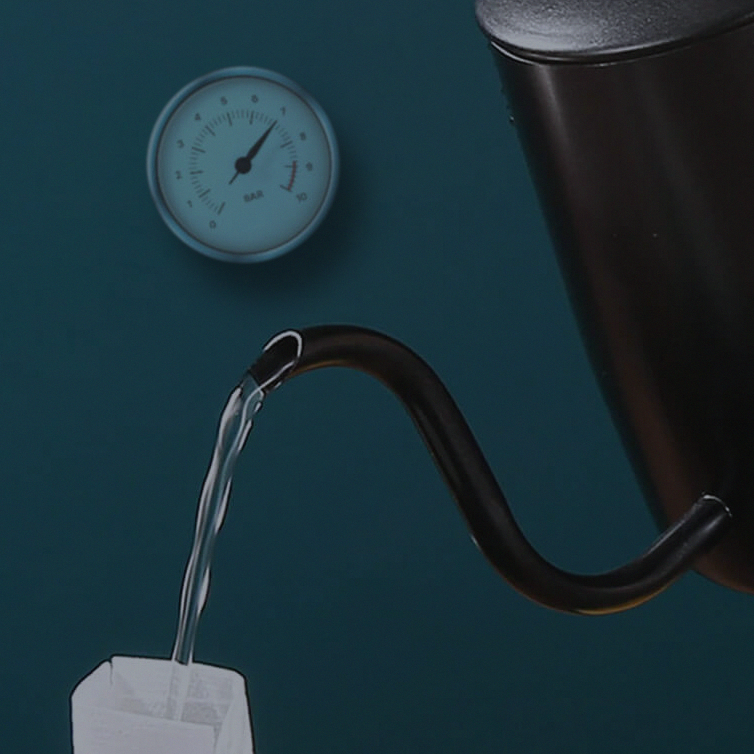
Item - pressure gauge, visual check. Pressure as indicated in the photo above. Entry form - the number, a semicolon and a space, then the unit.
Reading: 7; bar
